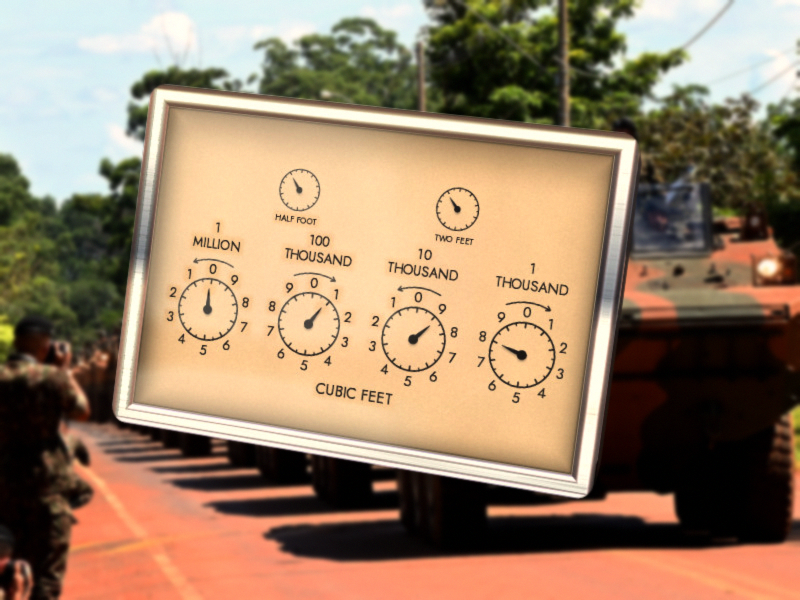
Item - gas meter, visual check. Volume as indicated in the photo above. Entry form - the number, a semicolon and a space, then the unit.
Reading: 8800; ft³
